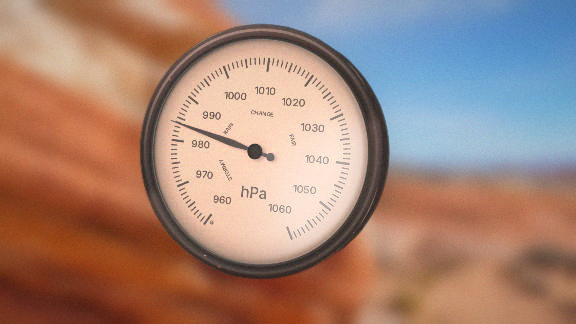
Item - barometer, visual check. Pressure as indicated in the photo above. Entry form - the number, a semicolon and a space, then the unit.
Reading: 984; hPa
